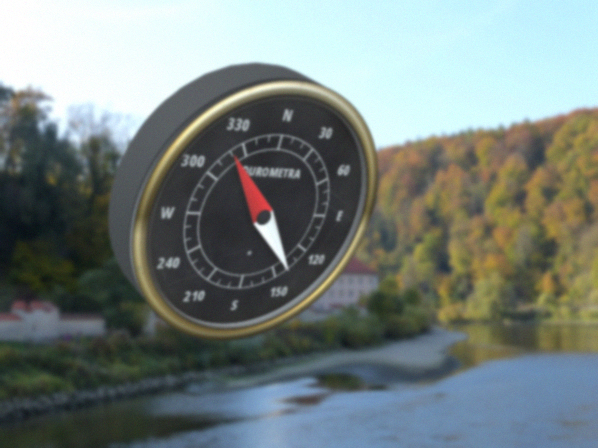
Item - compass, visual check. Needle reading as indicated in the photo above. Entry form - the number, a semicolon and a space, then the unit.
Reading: 320; °
